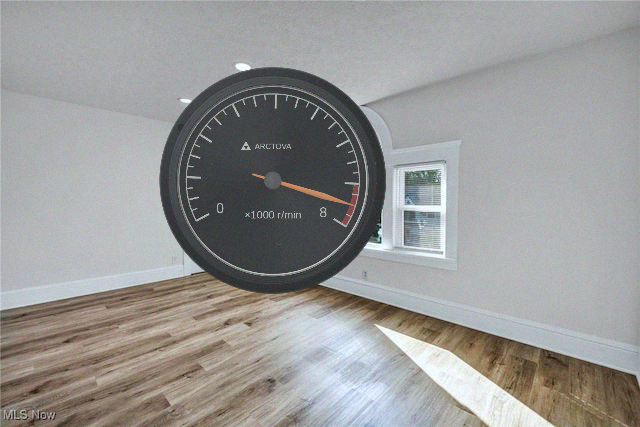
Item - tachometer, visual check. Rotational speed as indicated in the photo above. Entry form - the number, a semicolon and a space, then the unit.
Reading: 7500; rpm
